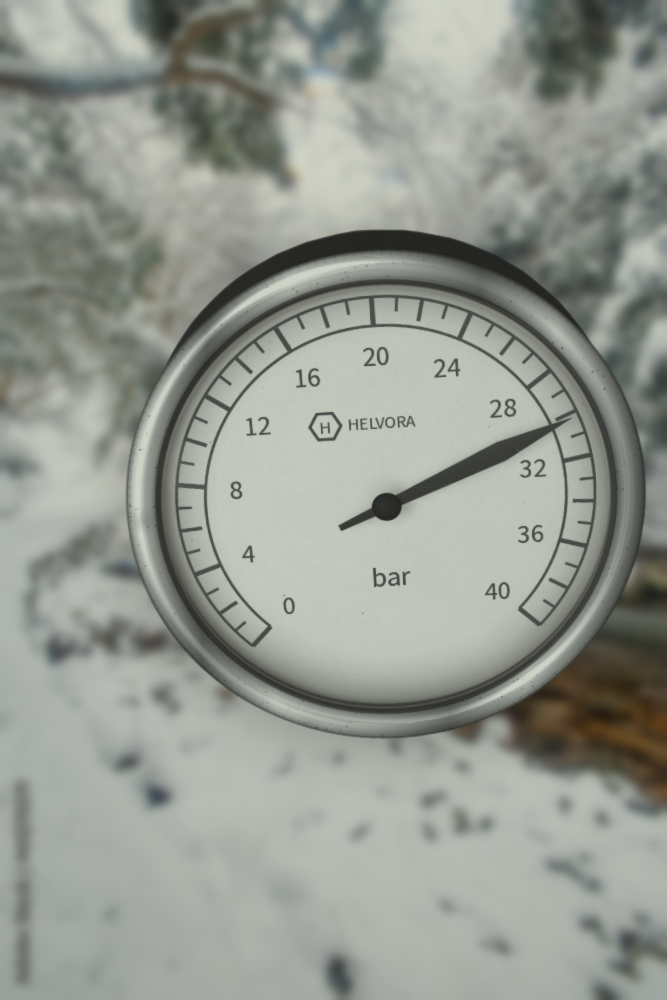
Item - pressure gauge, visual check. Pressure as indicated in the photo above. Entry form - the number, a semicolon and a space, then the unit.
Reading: 30; bar
